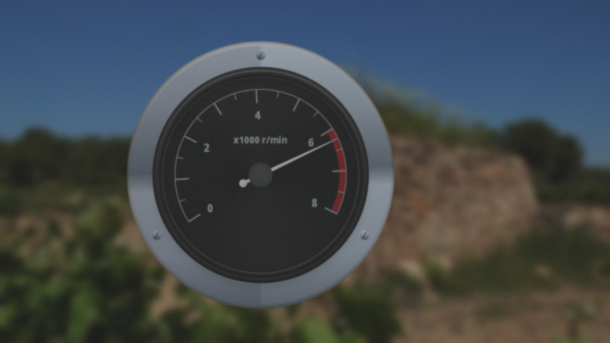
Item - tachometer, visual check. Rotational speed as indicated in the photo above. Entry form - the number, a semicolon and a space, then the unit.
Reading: 6250; rpm
